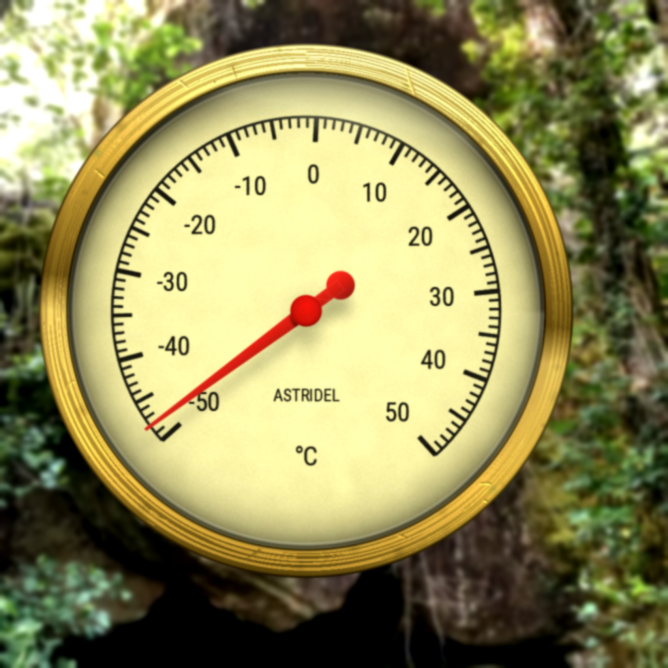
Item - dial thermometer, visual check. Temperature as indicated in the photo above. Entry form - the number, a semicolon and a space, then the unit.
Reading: -48; °C
